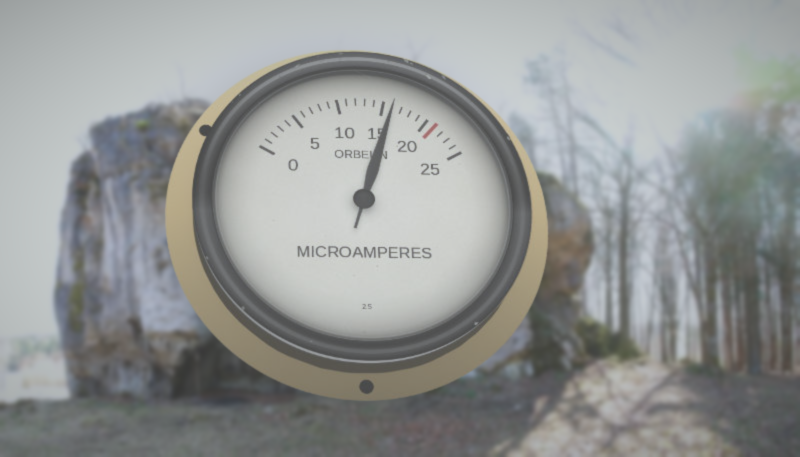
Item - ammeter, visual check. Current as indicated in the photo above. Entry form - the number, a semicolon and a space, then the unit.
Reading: 16; µA
